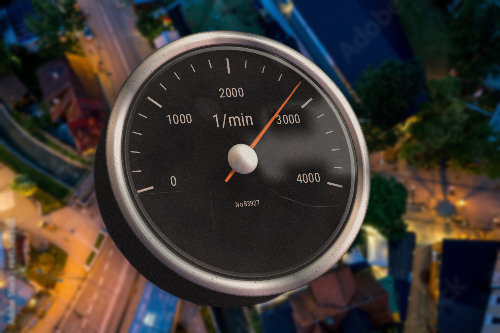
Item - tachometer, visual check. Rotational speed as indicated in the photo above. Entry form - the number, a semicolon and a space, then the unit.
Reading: 2800; rpm
